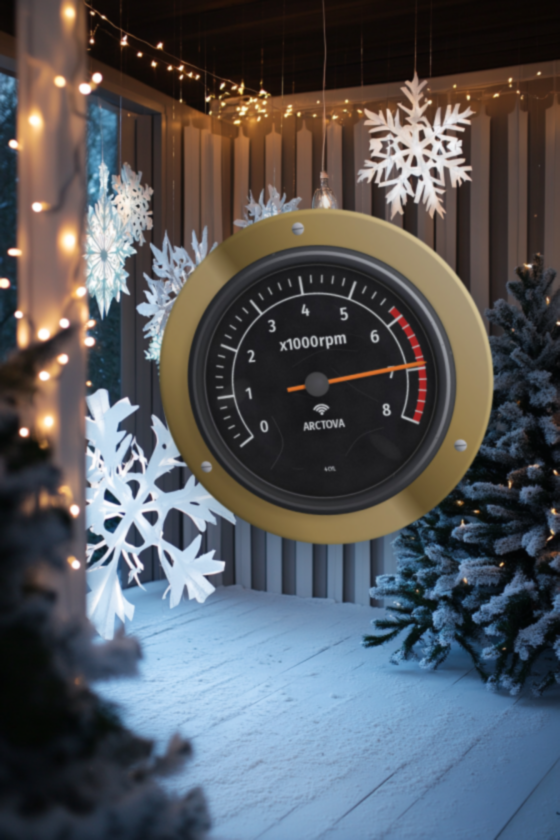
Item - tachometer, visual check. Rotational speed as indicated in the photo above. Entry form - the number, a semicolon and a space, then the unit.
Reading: 6900; rpm
